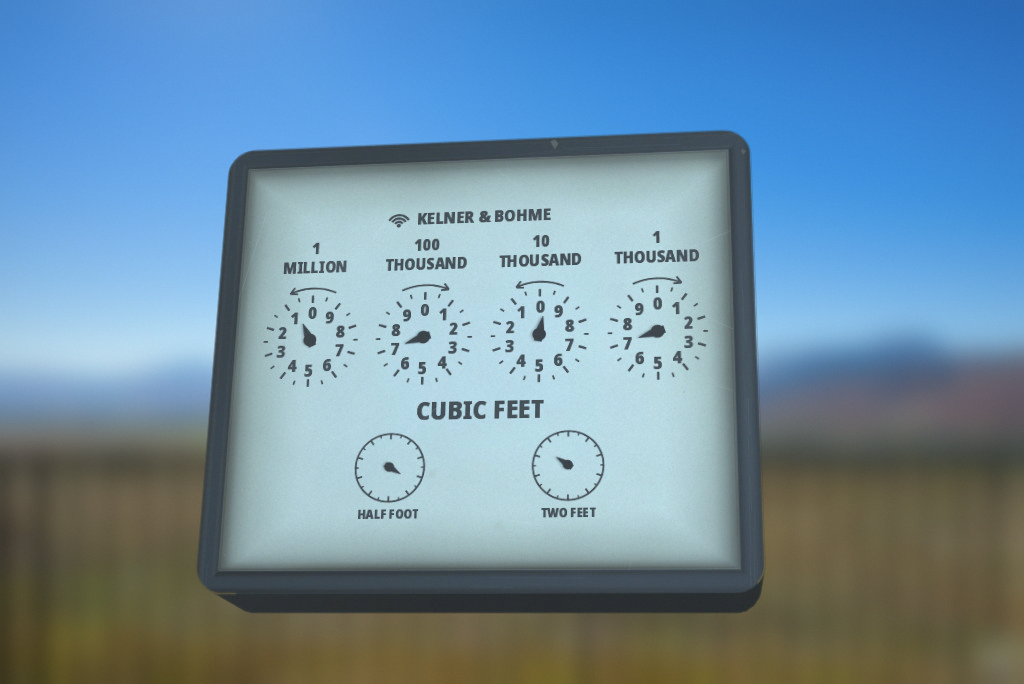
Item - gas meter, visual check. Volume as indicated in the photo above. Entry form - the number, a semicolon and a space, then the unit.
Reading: 69700; ft³
